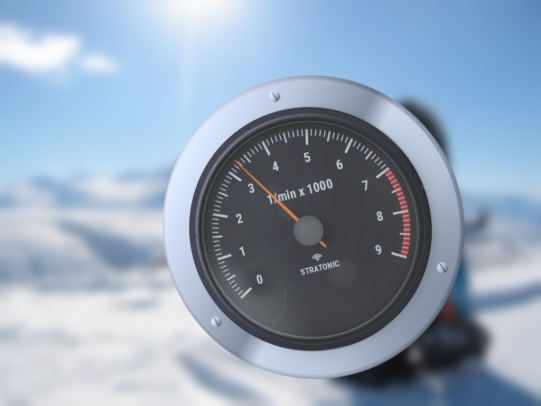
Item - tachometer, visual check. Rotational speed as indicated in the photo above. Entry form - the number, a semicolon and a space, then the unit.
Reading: 3300; rpm
